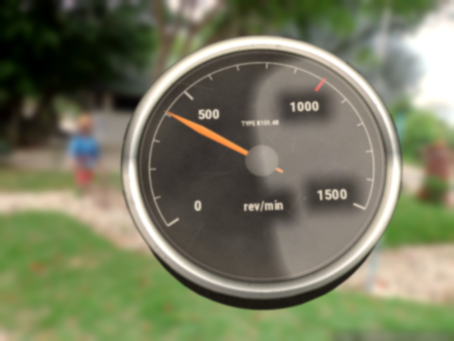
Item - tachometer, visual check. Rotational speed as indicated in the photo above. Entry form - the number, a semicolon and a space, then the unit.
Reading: 400; rpm
